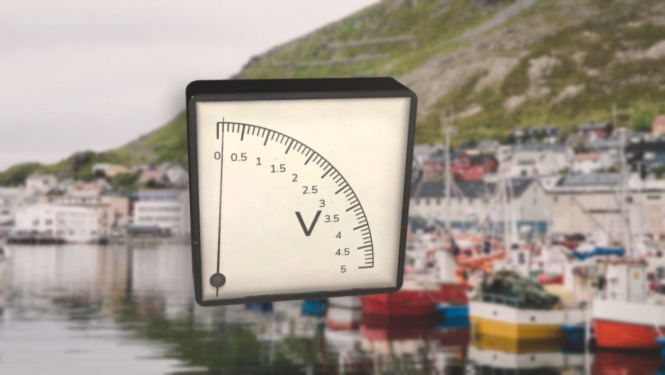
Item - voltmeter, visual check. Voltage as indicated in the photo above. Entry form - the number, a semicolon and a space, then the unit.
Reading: 0.1; V
